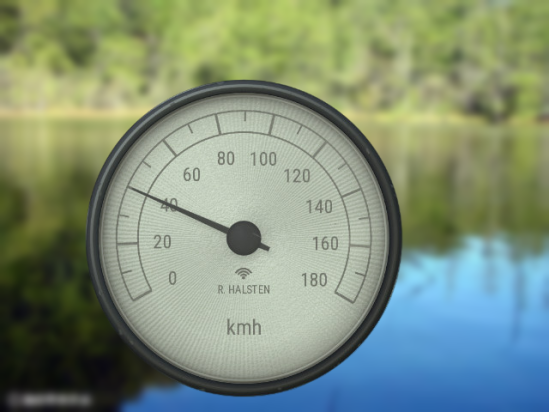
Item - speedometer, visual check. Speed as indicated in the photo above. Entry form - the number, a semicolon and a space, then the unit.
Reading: 40; km/h
